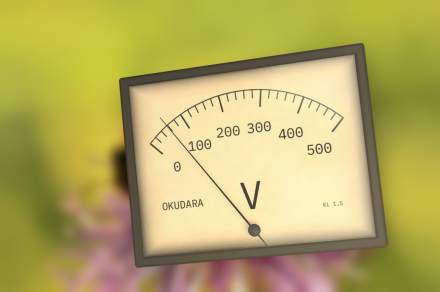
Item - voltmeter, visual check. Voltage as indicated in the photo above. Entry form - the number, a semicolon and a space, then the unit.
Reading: 60; V
